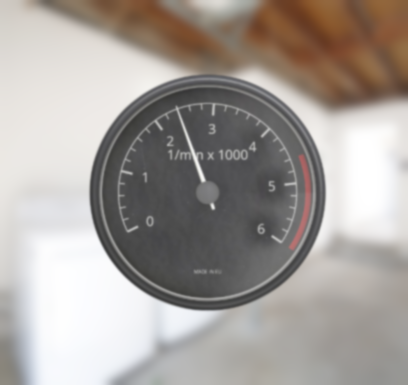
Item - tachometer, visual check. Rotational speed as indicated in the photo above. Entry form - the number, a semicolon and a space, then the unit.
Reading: 2400; rpm
